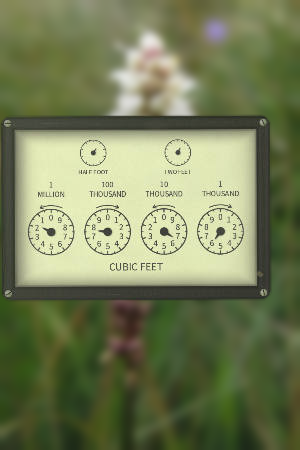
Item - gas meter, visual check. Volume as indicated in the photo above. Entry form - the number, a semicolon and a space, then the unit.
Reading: 176600; ft³
